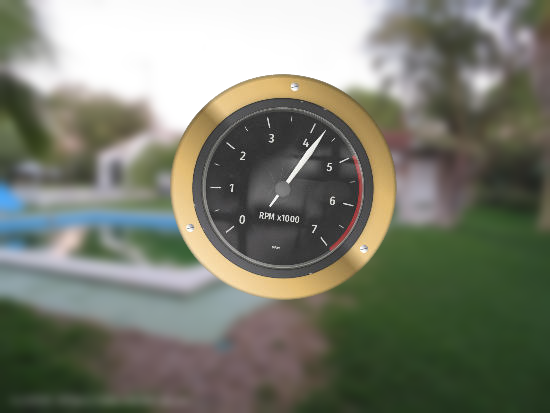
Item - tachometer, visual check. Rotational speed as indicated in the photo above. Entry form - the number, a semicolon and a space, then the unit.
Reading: 4250; rpm
